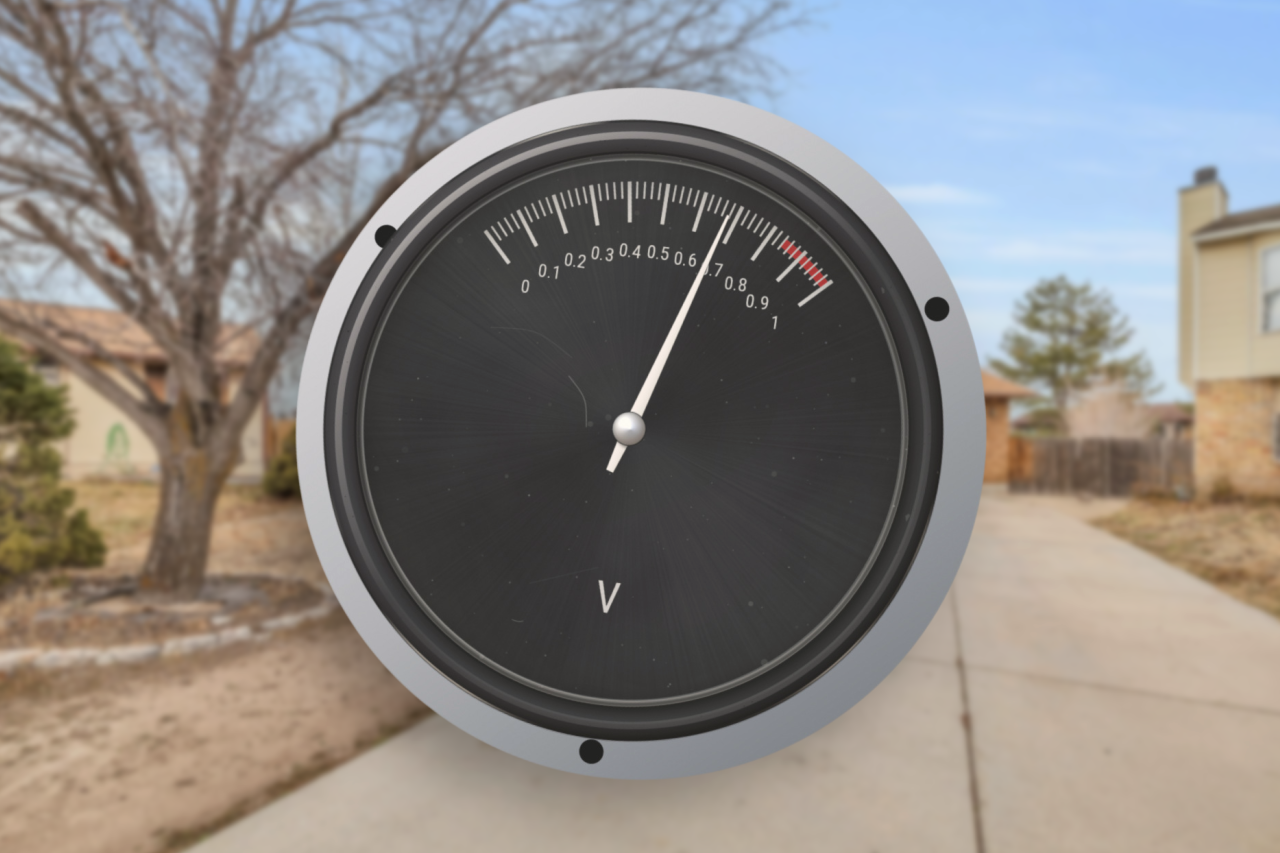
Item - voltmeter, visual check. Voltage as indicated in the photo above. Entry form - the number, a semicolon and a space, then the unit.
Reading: 0.68; V
